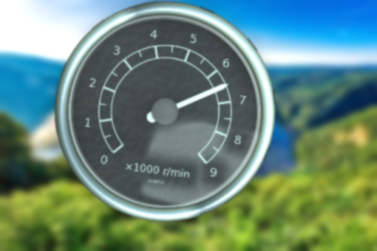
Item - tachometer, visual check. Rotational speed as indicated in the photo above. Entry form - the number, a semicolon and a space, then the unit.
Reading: 6500; rpm
